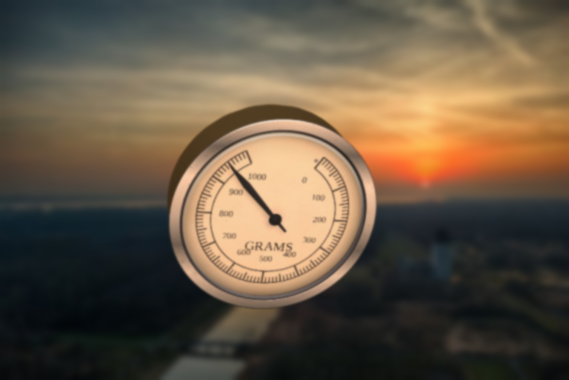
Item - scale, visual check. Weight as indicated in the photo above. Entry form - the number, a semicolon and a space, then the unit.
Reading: 950; g
